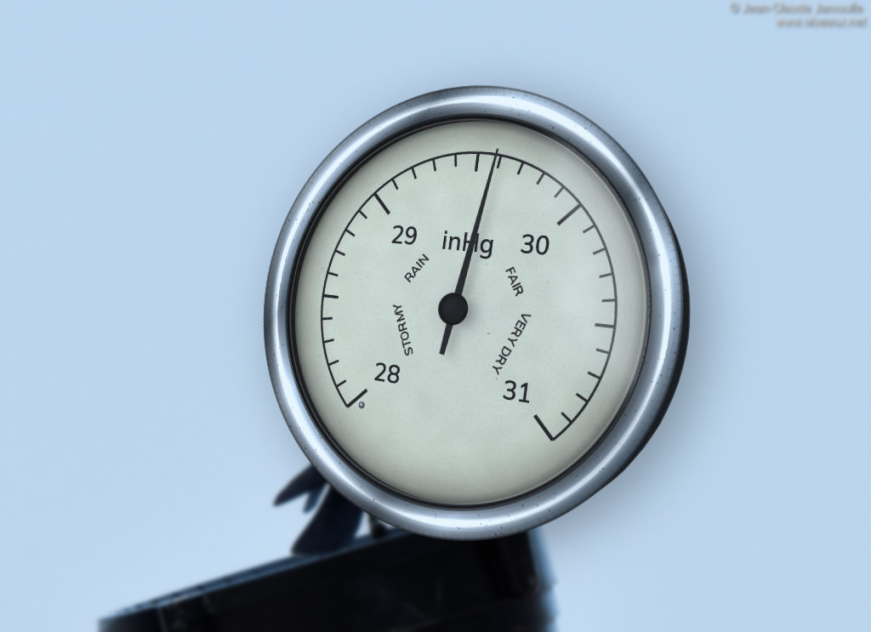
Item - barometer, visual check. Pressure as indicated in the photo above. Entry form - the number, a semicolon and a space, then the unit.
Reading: 29.6; inHg
